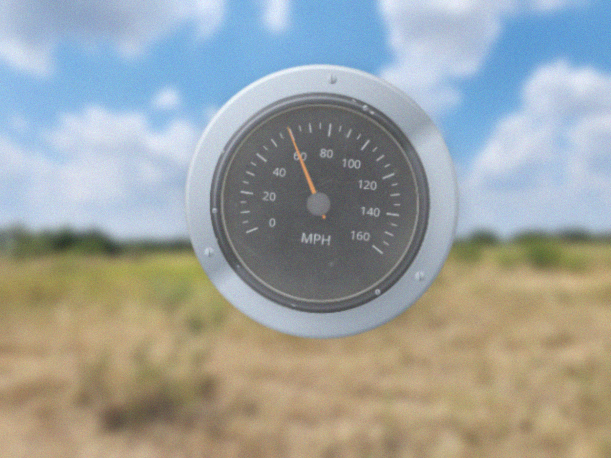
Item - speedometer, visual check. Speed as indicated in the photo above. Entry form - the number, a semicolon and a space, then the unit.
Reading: 60; mph
